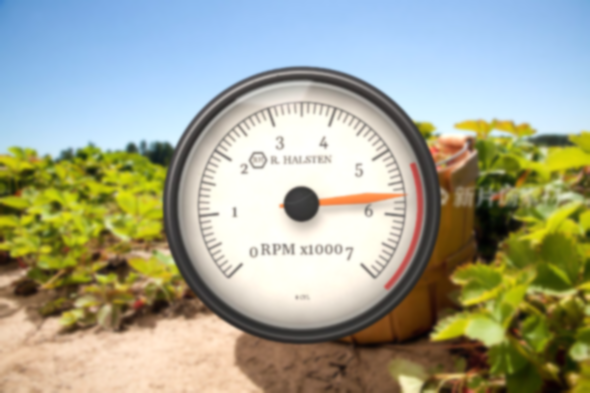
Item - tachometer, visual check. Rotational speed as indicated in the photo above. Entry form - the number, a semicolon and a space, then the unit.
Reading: 5700; rpm
